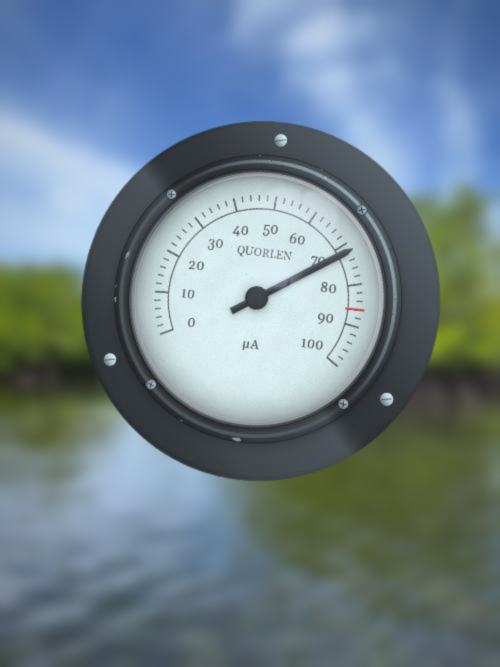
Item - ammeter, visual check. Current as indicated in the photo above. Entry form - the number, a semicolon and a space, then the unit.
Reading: 72; µA
